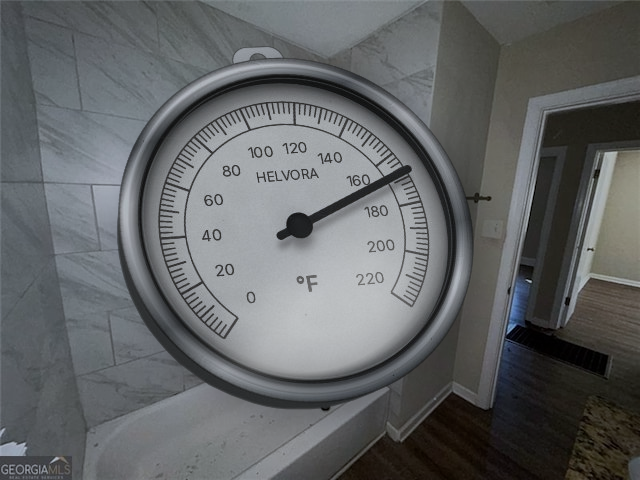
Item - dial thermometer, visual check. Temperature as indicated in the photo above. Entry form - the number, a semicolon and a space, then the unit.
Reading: 168; °F
